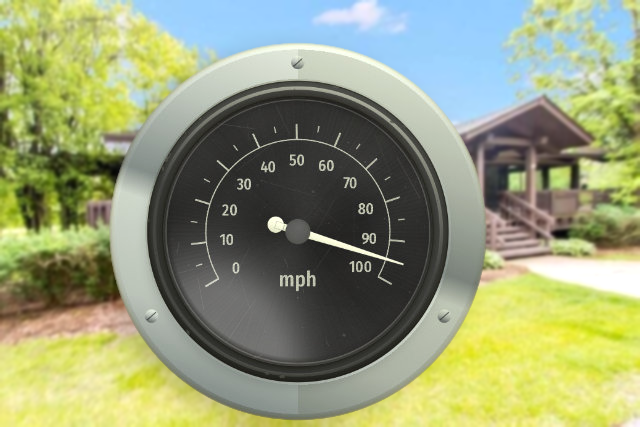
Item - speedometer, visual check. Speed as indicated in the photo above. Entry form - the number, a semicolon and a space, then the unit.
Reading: 95; mph
